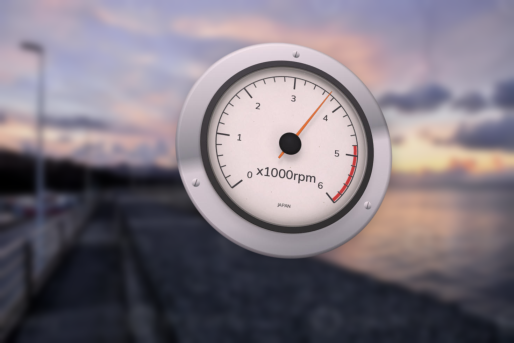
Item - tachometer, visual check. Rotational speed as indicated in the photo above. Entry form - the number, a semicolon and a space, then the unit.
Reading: 3700; rpm
